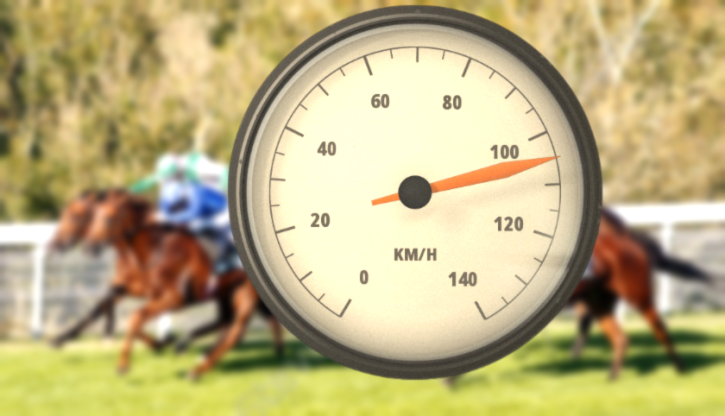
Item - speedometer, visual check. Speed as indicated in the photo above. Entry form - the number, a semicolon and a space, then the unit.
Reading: 105; km/h
